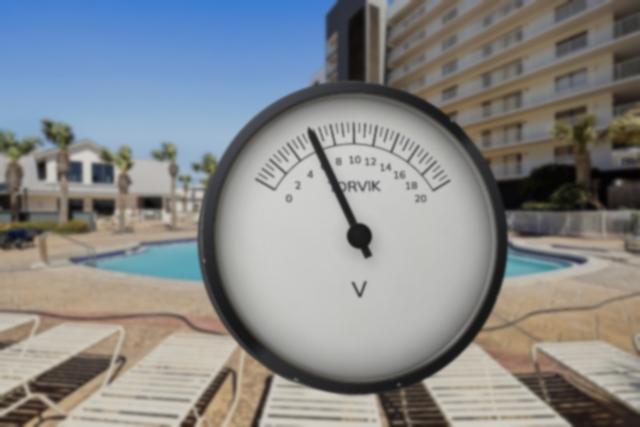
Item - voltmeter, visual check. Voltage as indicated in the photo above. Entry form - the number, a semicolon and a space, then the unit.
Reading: 6; V
